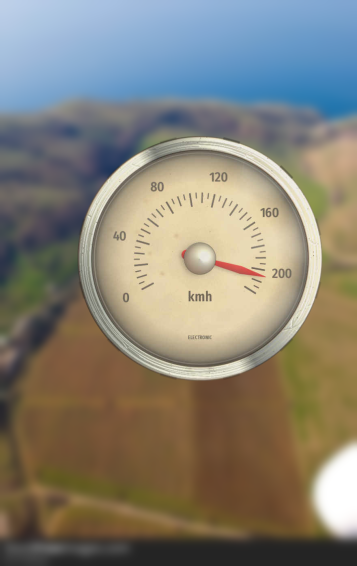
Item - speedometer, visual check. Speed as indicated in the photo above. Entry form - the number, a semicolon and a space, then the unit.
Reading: 205; km/h
